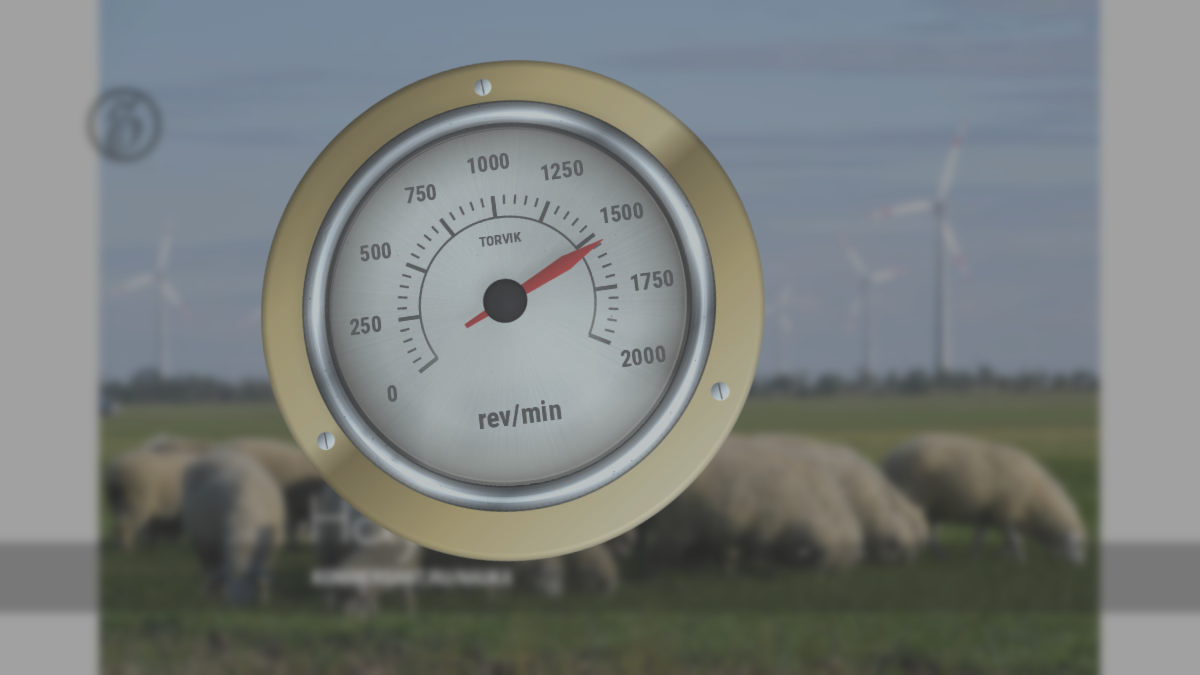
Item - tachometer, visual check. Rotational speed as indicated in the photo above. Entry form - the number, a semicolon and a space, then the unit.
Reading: 1550; rpm
